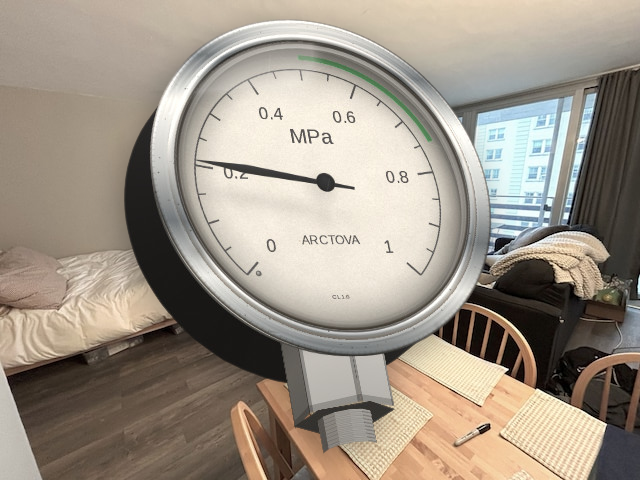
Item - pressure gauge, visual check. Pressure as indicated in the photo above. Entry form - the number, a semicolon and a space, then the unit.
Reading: 0.2; MPa
